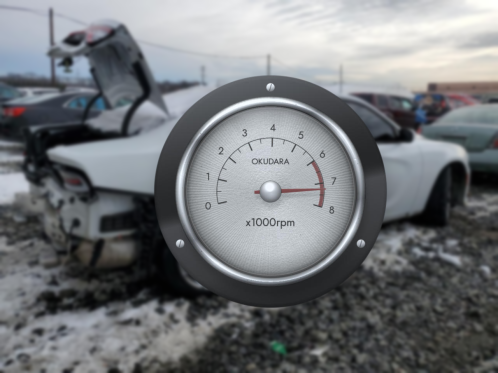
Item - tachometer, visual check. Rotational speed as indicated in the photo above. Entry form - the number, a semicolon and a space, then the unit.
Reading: 7250; rpm
